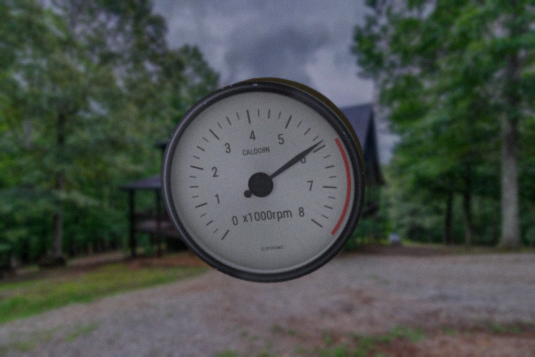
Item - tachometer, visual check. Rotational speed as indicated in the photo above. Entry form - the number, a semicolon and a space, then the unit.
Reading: 5875; rpm
